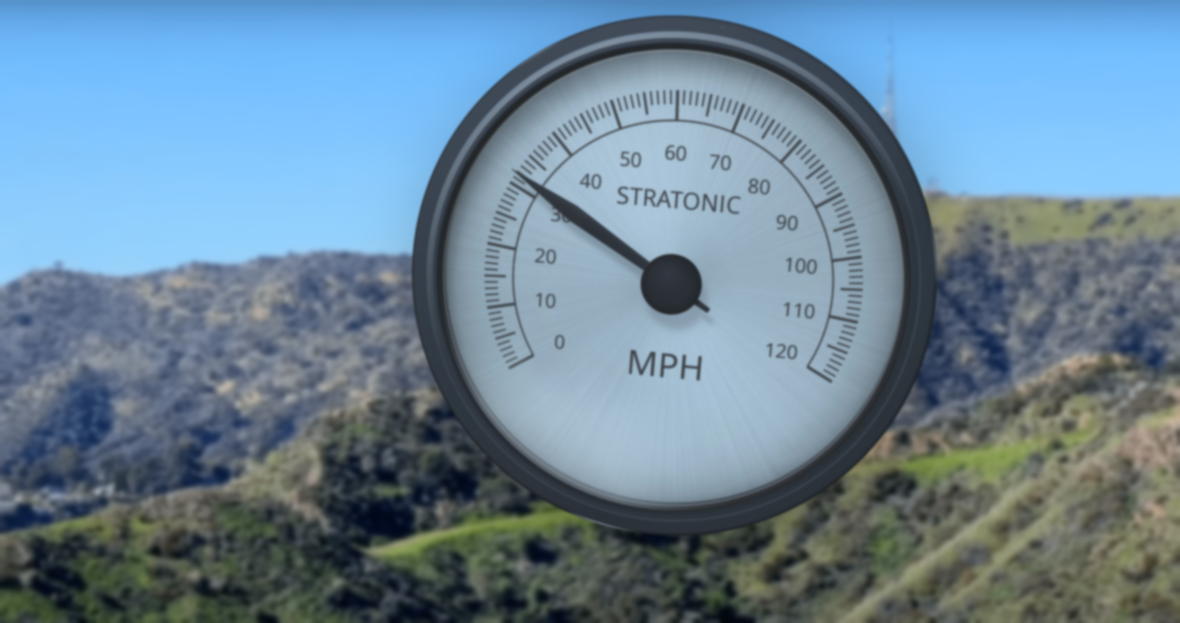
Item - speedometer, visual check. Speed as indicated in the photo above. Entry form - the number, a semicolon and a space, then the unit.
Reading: 32; mph
